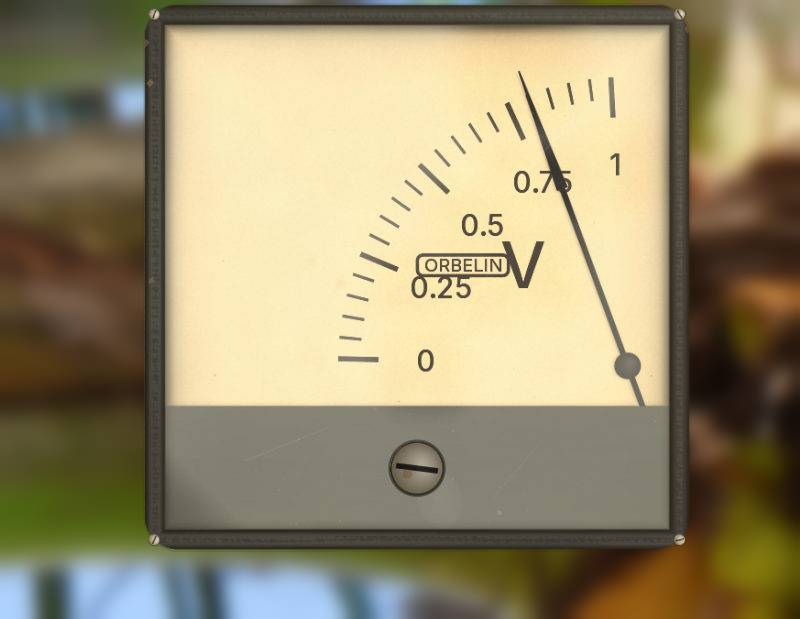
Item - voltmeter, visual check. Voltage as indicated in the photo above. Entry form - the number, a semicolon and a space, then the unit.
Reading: 0.8; V
